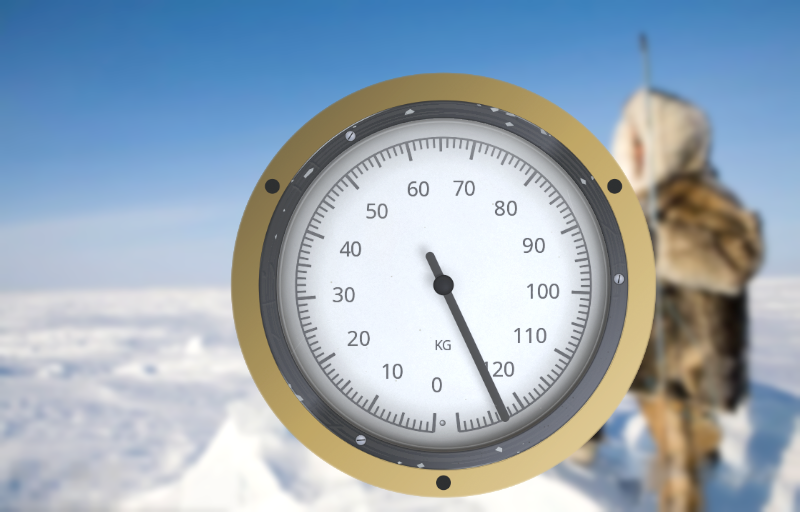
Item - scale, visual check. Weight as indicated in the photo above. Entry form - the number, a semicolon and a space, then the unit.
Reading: 123; kg
